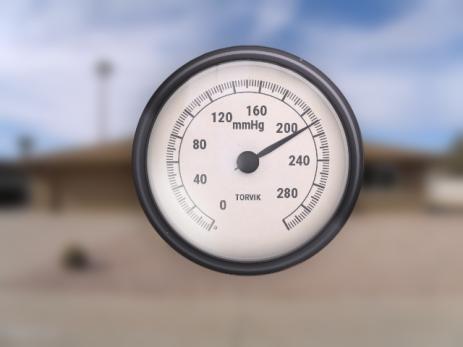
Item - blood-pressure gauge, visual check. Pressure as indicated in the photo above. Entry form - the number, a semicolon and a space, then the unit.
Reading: 210; mmHg
